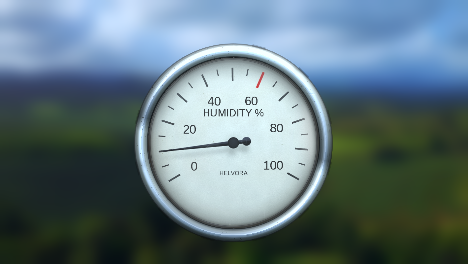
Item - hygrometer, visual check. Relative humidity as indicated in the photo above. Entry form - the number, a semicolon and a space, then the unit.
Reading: 10; %
